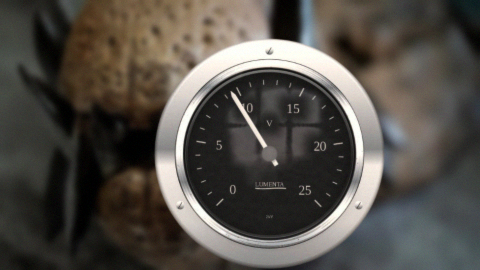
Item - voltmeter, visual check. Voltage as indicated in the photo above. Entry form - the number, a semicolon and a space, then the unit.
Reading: 9.5; V
